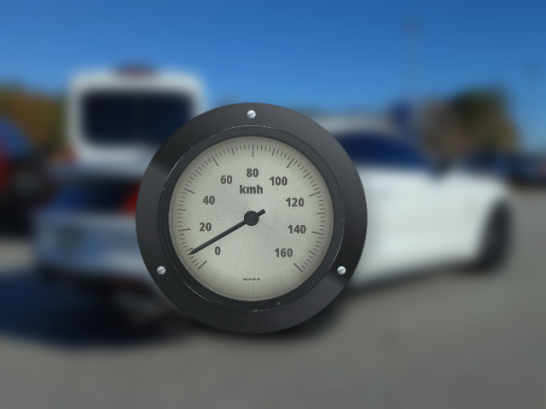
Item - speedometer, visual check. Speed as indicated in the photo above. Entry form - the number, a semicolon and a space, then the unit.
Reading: 8; km/h
